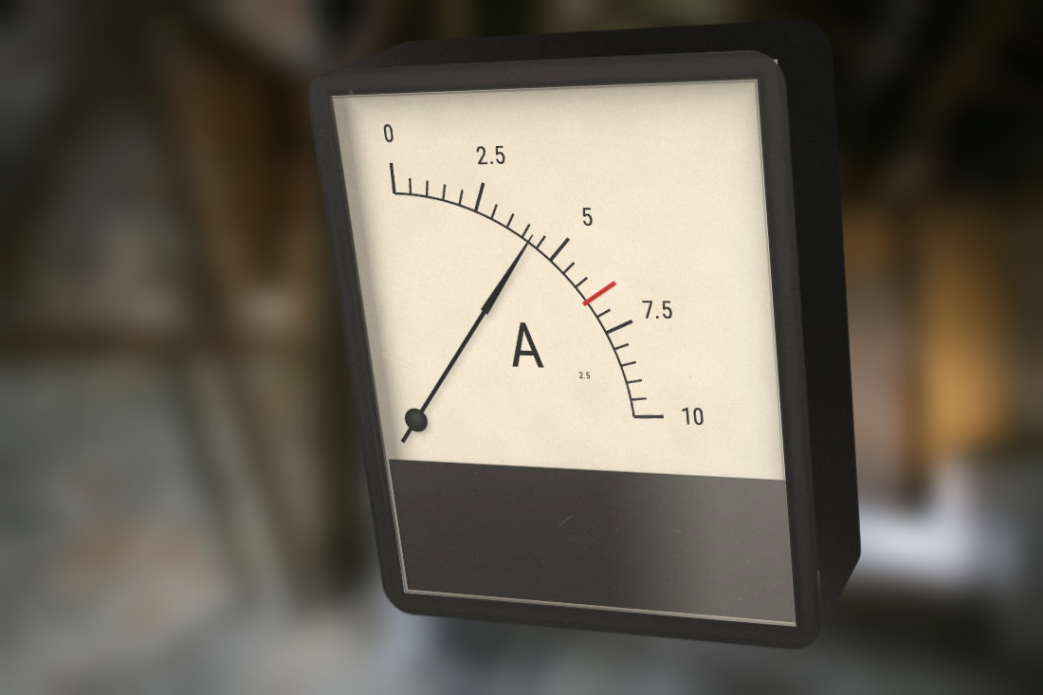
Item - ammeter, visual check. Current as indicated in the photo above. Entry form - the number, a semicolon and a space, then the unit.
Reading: 4.25; A
